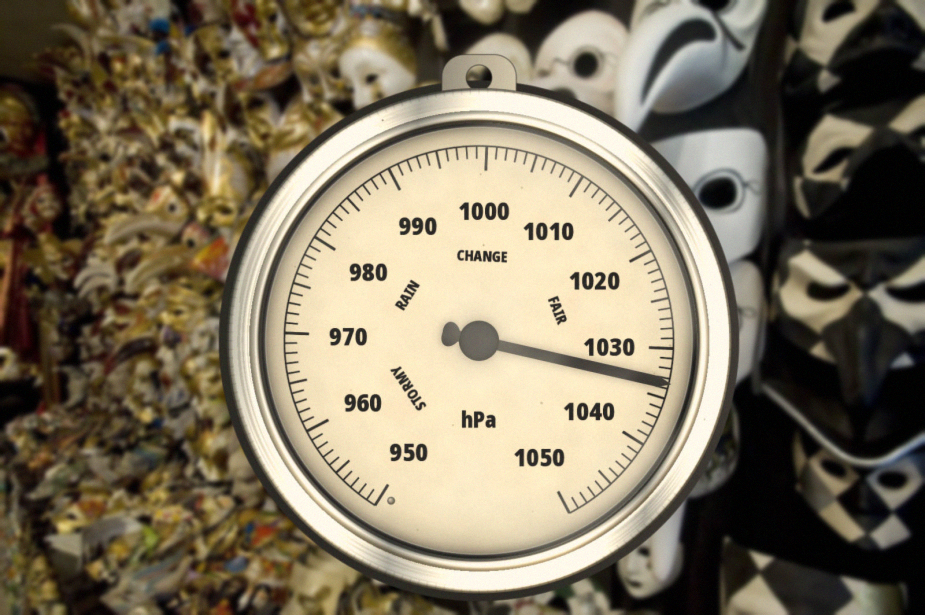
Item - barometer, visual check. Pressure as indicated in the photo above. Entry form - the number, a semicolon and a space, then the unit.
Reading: 1033.5; hPa
